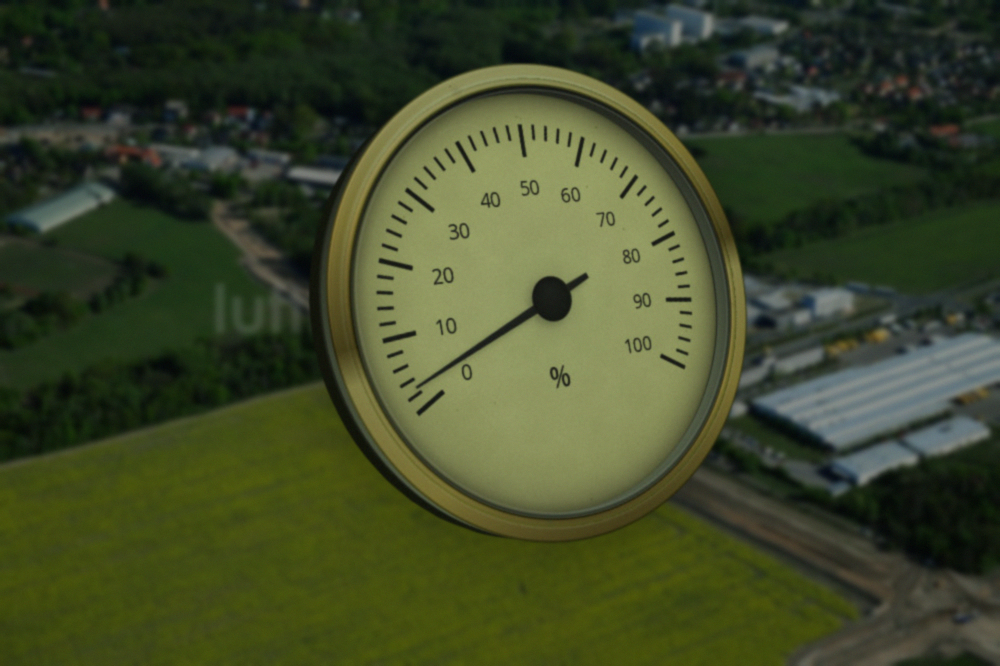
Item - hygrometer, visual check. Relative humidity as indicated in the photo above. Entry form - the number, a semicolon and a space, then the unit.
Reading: 3; %
